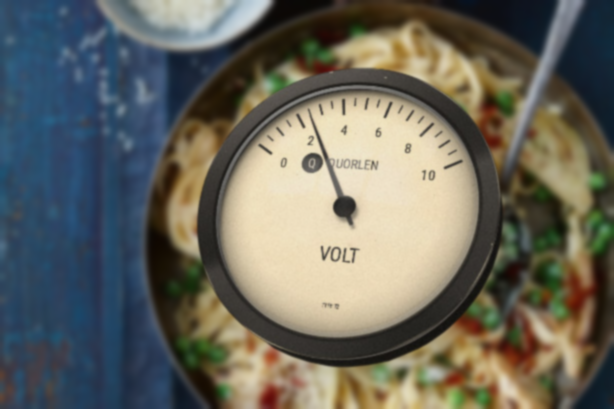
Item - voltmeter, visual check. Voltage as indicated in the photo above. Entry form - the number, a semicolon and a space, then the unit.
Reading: 2.5; V
